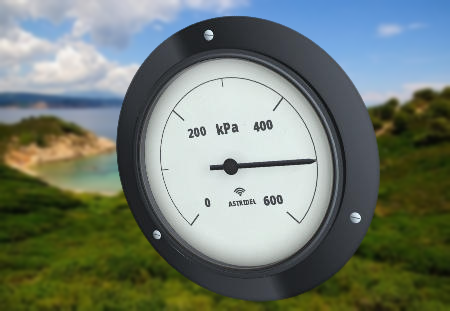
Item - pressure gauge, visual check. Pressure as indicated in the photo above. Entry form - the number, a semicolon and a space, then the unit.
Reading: 500; kPa
